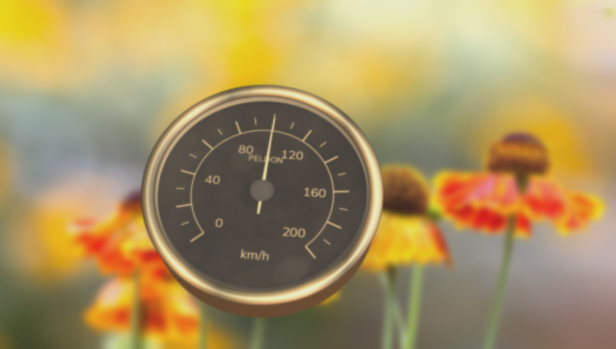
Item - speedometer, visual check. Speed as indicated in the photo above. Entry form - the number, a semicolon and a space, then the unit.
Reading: 100; km/h
